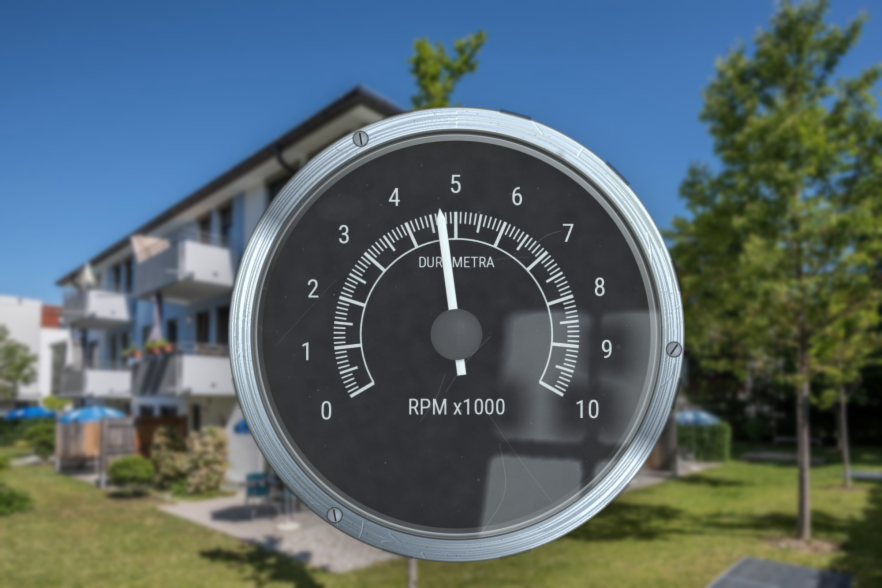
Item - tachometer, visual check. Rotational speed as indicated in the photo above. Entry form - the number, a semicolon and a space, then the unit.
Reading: 4700; rpm
